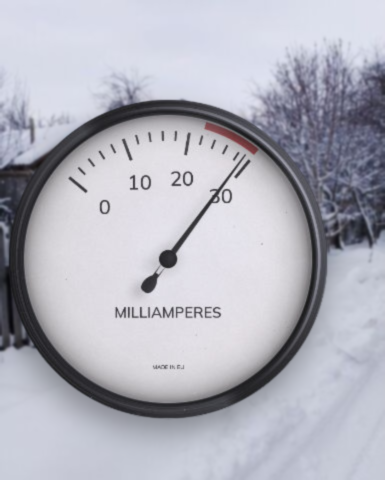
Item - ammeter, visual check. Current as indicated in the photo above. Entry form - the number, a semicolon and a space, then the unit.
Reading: 29; mA
